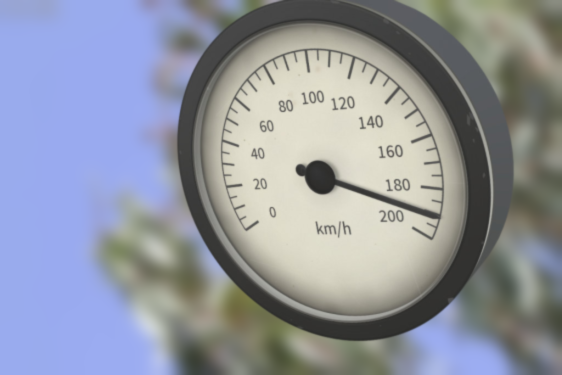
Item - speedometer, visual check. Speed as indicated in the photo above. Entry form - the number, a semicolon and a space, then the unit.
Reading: 190; km/h
